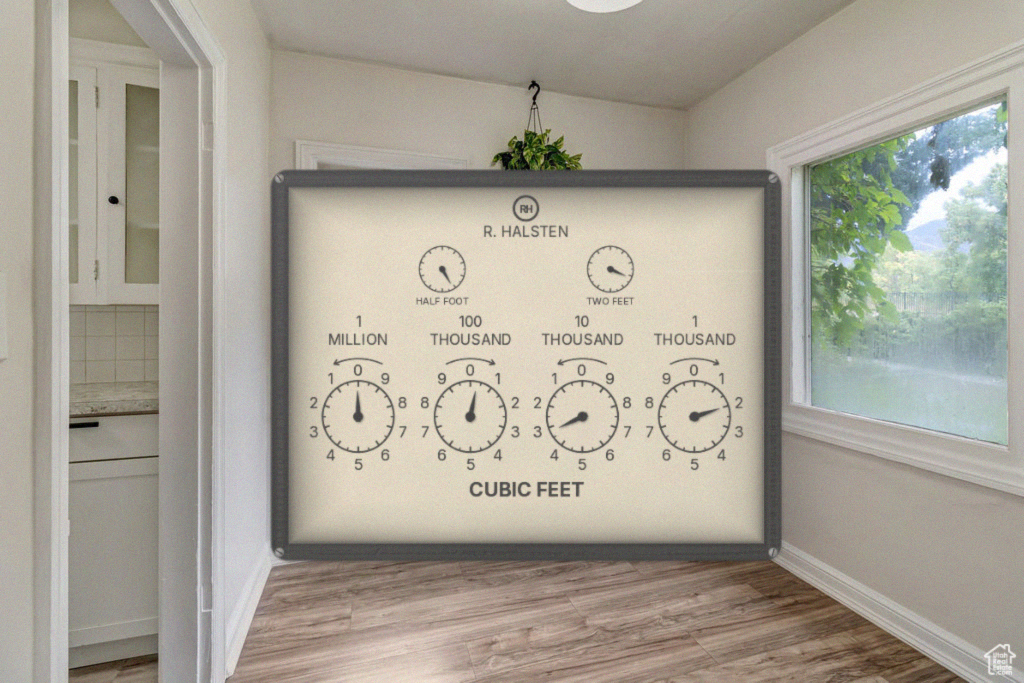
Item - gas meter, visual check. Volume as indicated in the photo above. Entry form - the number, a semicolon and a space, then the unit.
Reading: 3200; ft³
